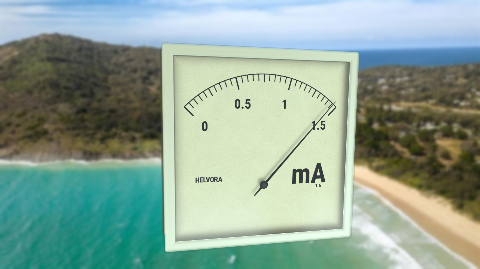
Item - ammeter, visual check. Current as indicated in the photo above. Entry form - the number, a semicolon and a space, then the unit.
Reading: 1.45; mA
